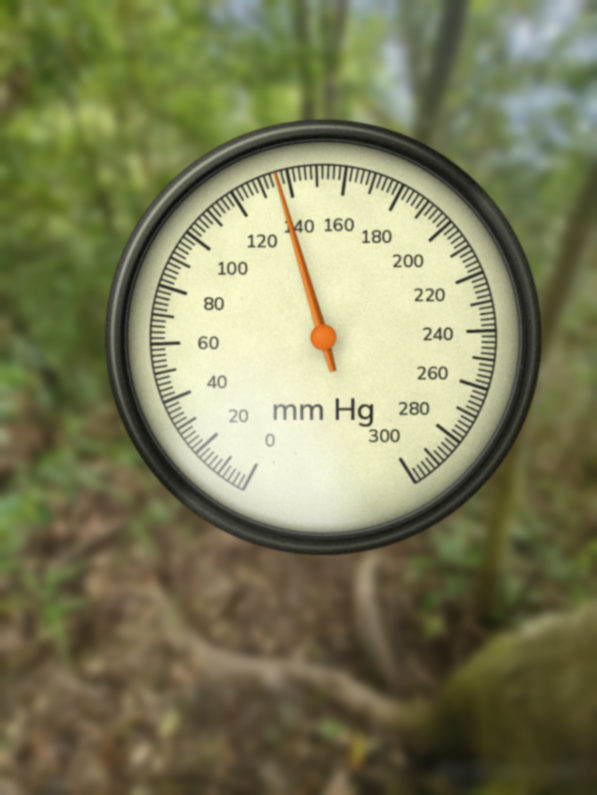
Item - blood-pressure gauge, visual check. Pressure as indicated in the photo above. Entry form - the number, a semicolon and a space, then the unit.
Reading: 136; mmHg
